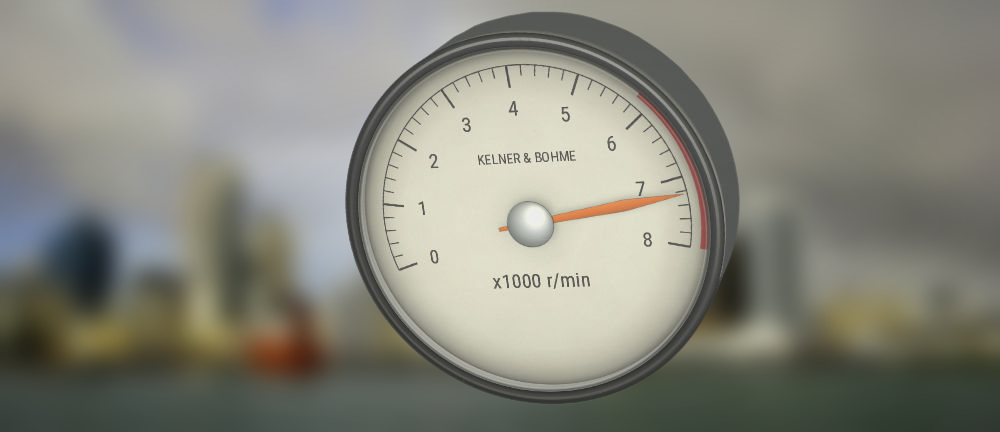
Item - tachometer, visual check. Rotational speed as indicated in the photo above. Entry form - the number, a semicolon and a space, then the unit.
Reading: 7200; rpm
